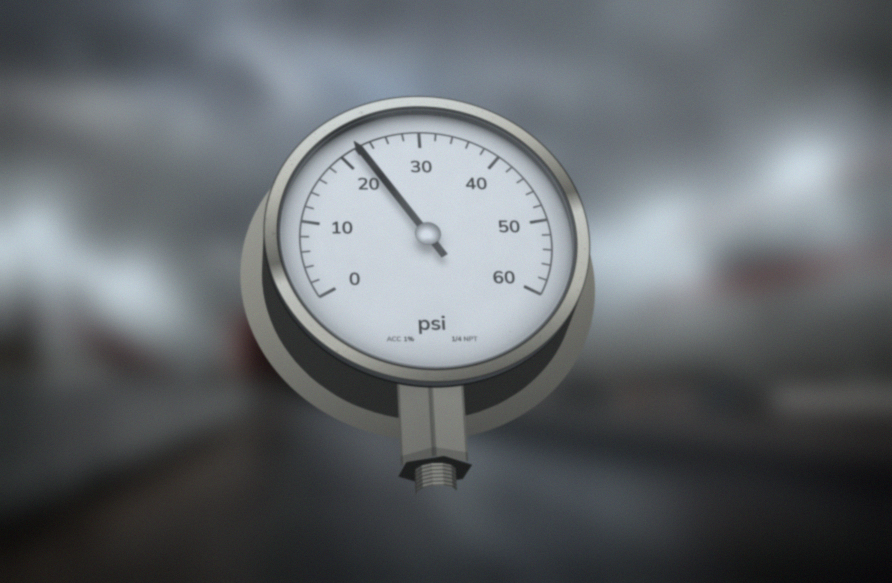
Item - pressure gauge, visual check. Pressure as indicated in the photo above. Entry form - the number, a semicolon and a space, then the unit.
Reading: 22; psi
